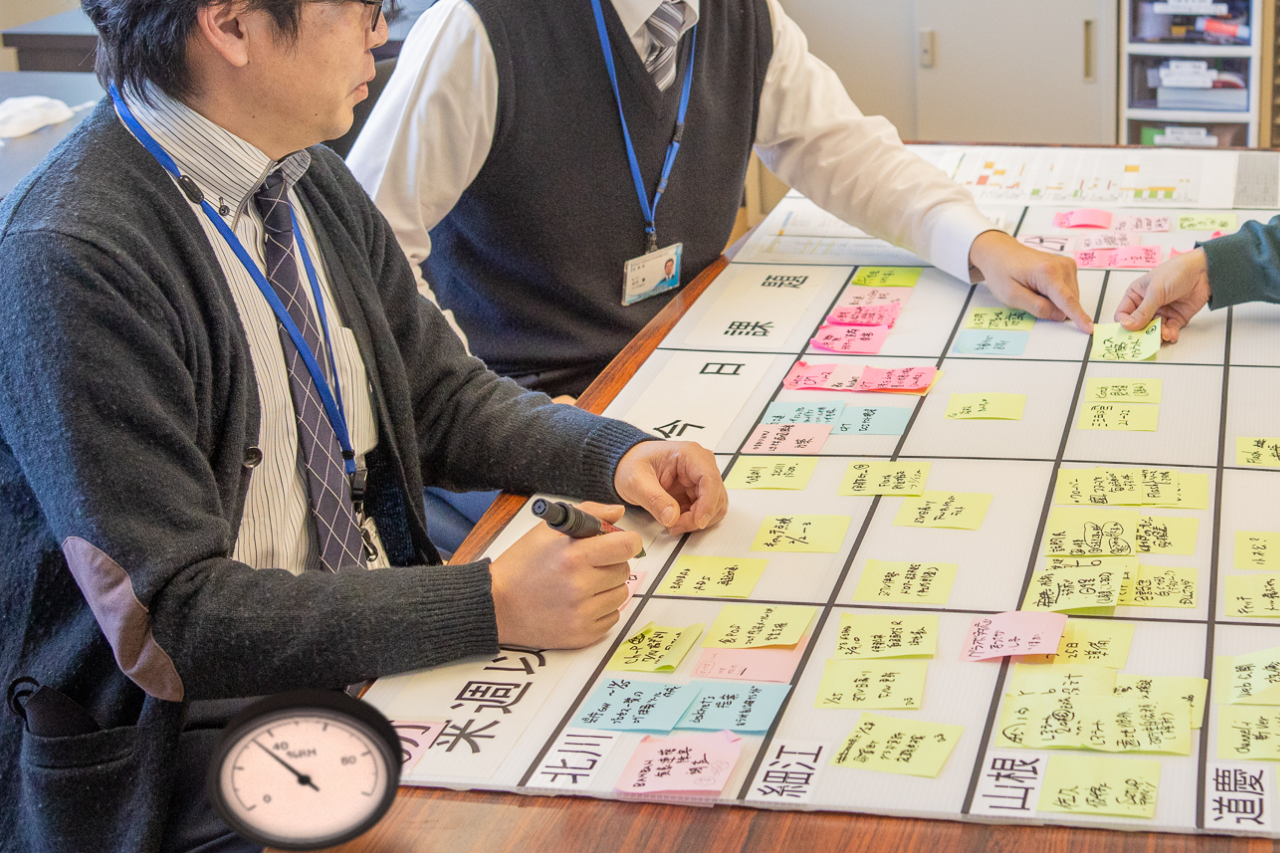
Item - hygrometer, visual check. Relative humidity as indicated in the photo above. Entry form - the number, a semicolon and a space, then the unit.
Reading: 35; %
